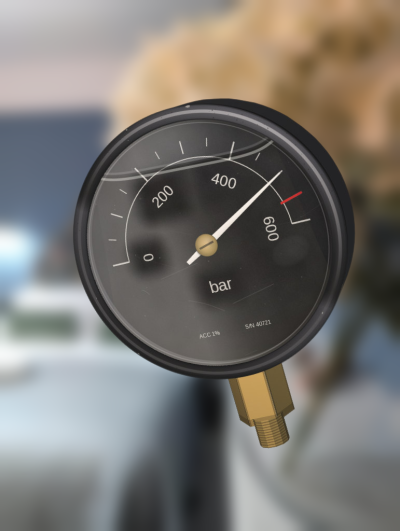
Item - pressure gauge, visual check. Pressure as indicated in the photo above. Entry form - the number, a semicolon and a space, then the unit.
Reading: 500; bar
